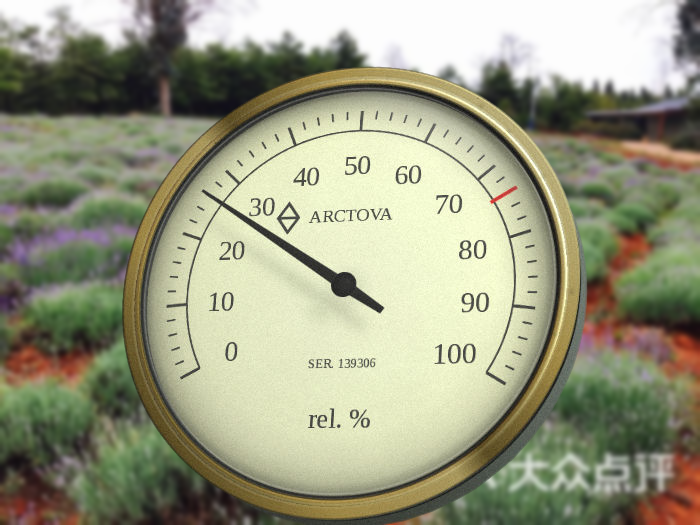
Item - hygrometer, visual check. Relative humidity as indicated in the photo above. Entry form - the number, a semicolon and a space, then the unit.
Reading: 26; %
